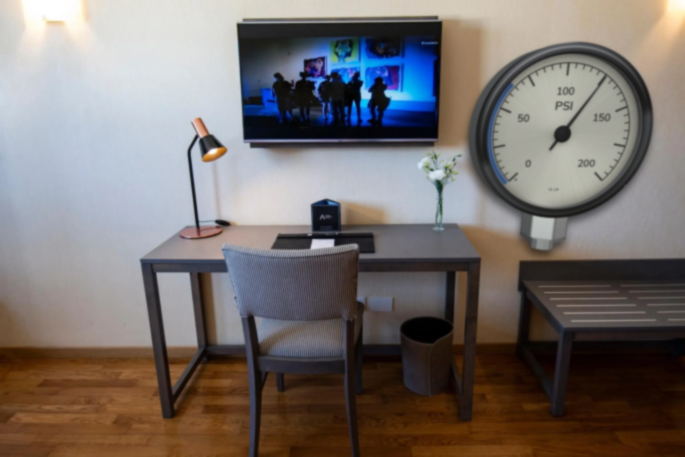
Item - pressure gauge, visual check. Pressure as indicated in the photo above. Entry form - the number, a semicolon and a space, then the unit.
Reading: 125; psi
